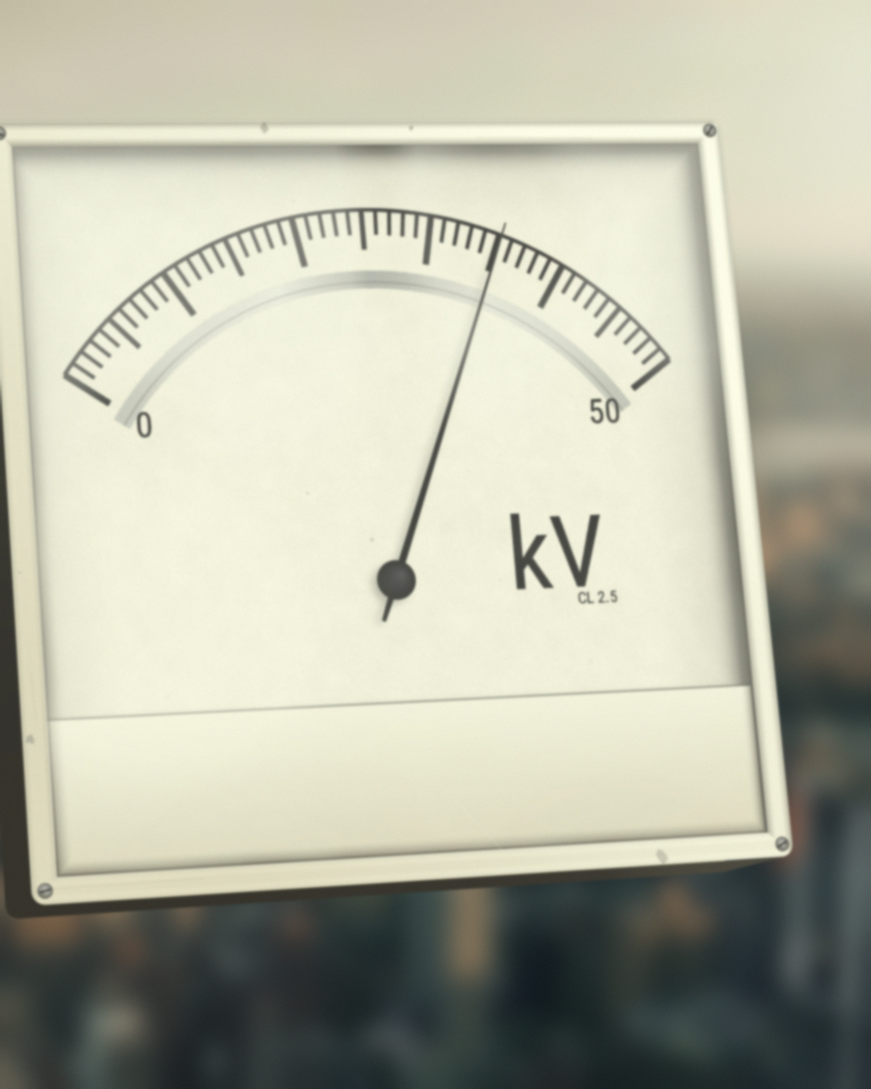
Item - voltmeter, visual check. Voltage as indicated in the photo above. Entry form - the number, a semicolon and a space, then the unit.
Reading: 35; kV
